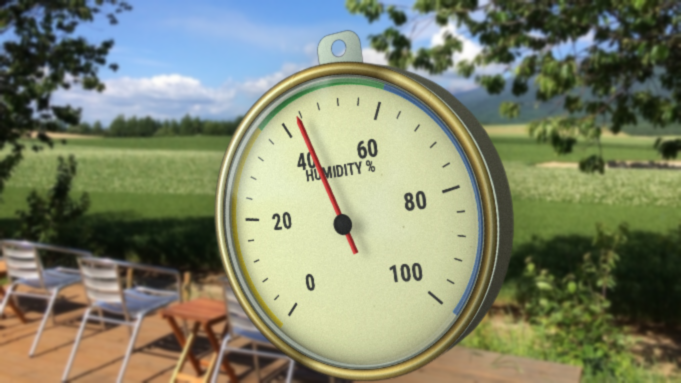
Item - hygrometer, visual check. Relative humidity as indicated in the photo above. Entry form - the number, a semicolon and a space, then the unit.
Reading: 44; %
